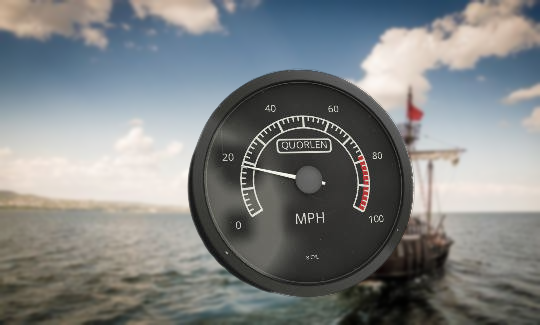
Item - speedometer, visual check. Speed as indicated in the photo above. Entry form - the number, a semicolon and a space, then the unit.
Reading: 18; mph
